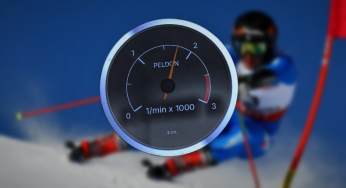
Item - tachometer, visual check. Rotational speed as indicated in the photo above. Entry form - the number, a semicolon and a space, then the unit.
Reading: 1750; rpm
